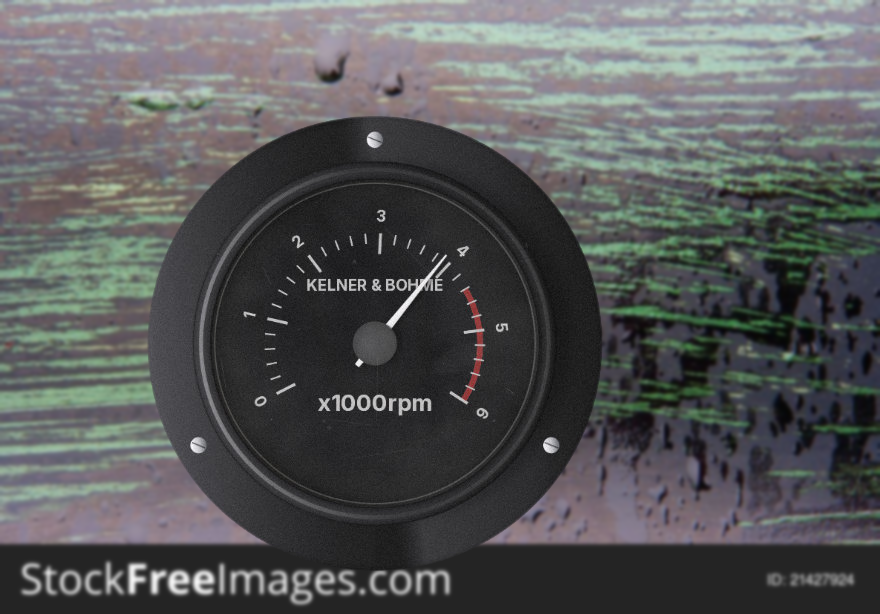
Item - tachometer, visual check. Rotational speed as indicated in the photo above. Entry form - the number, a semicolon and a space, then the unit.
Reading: 3900; rpm
